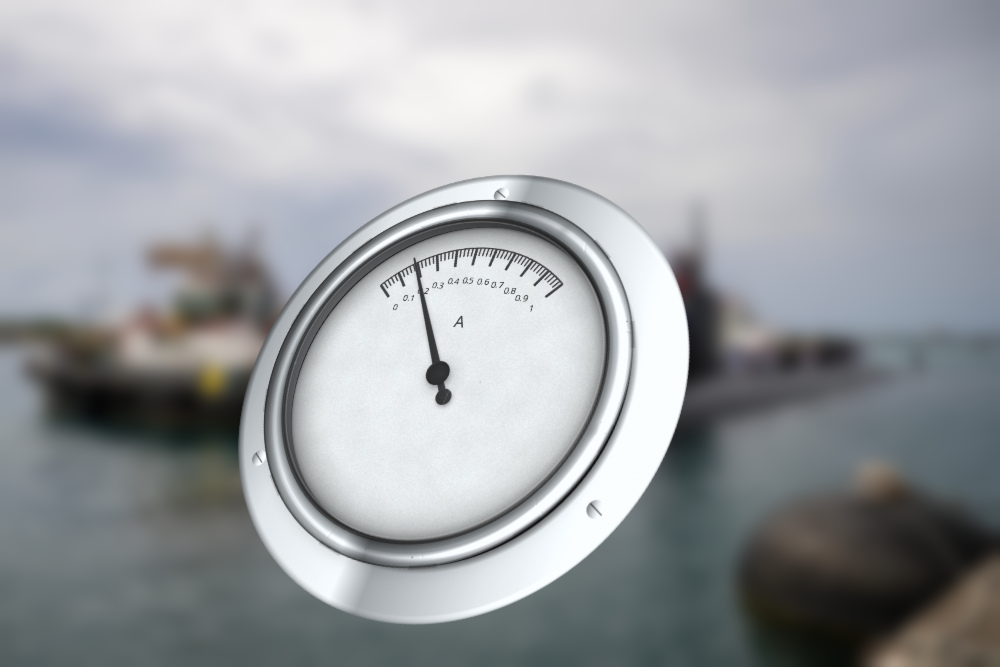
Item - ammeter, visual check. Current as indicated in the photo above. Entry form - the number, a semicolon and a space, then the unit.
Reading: 0.2; A
